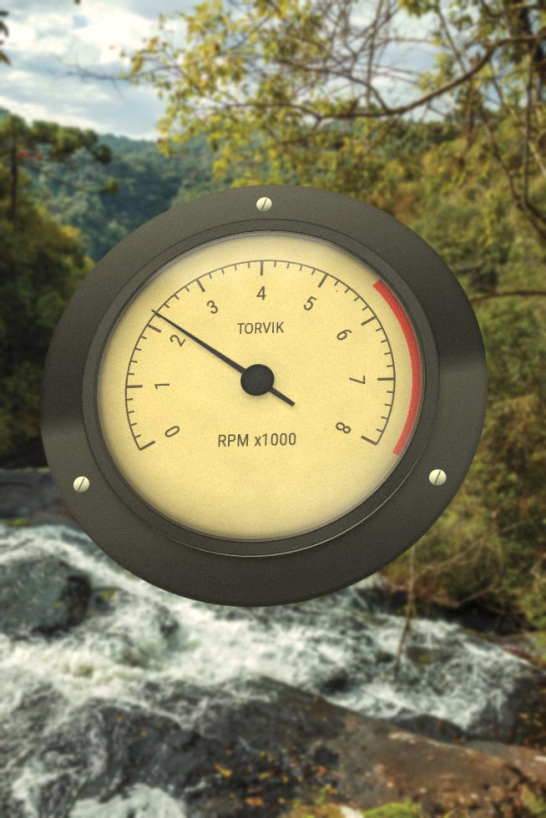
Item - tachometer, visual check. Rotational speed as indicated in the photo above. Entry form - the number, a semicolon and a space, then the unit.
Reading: 2200; rpm
